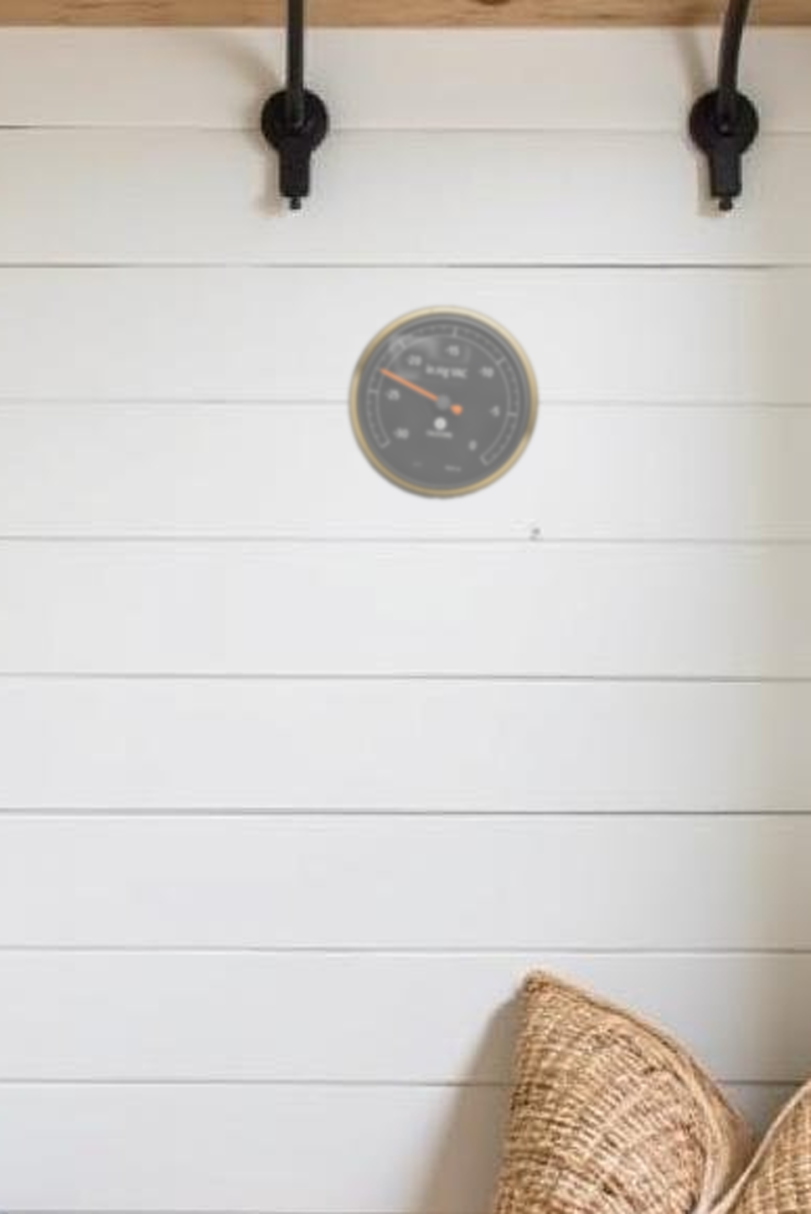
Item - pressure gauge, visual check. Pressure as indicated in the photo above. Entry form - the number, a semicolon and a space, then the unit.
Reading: -23; inHg
